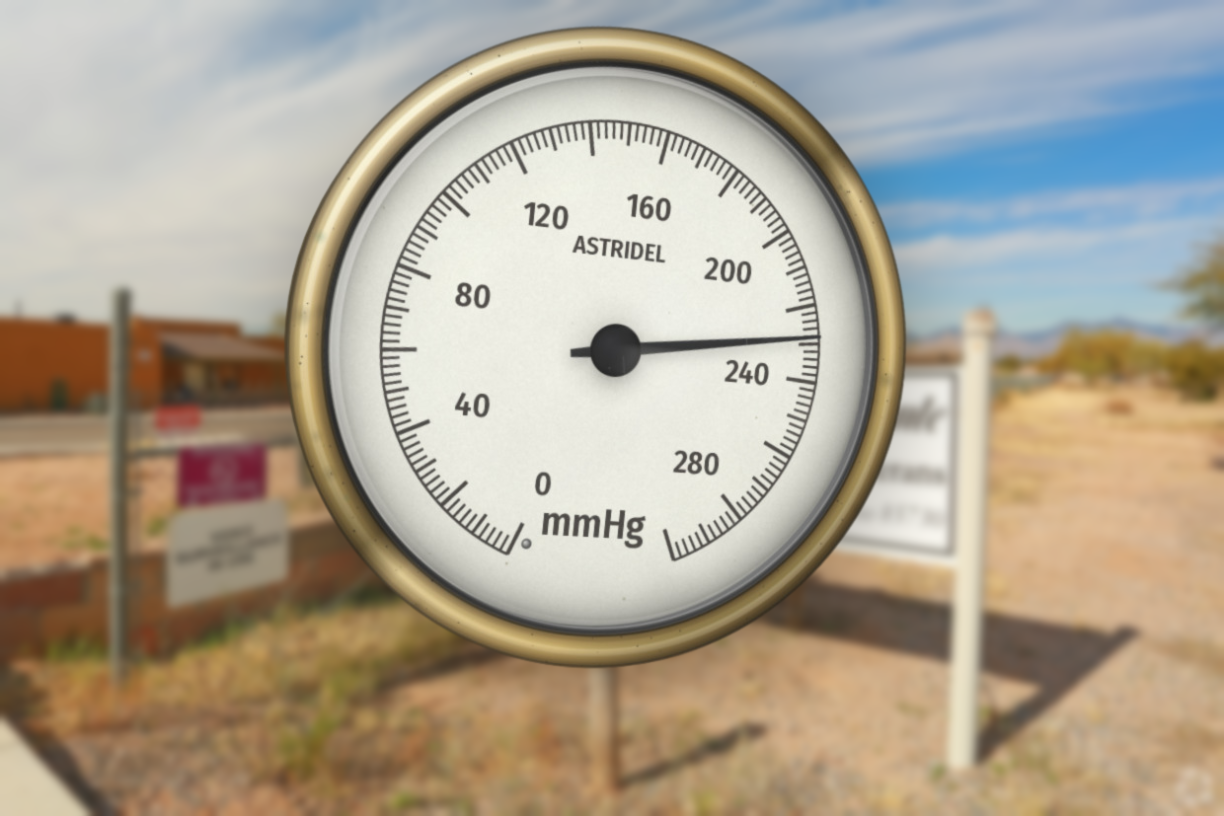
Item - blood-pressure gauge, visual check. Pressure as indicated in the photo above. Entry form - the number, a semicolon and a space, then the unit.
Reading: 228; mmHg
